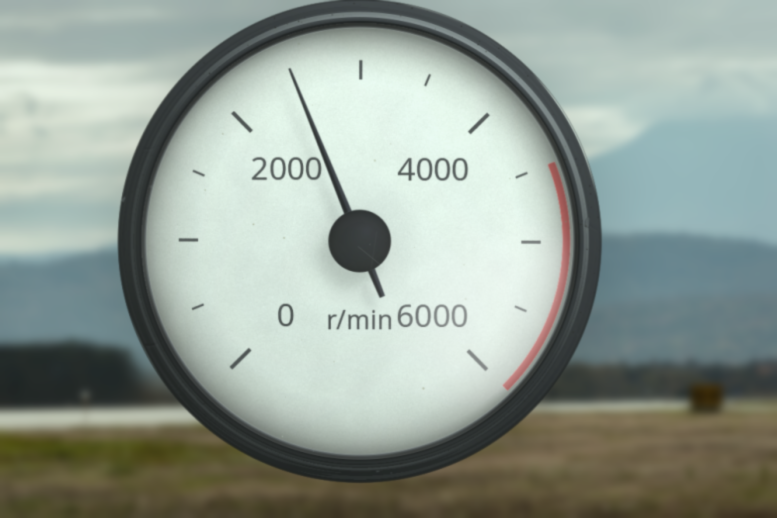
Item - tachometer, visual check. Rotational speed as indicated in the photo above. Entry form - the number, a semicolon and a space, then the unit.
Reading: 2500; rpm
